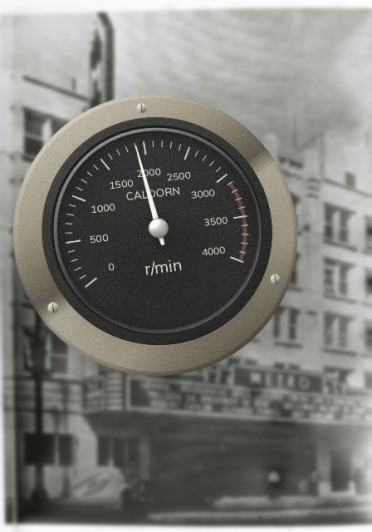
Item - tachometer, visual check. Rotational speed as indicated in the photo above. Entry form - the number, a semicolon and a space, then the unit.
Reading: 1900; rpm
